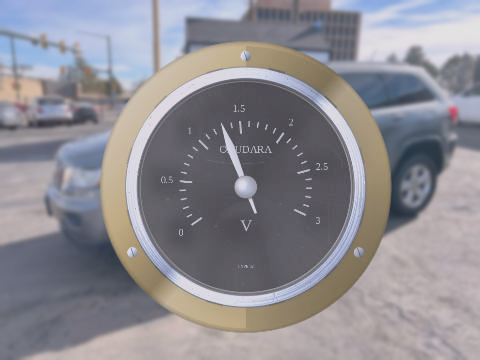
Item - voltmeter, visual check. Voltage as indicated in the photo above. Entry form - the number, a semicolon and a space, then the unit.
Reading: 1.3; V
